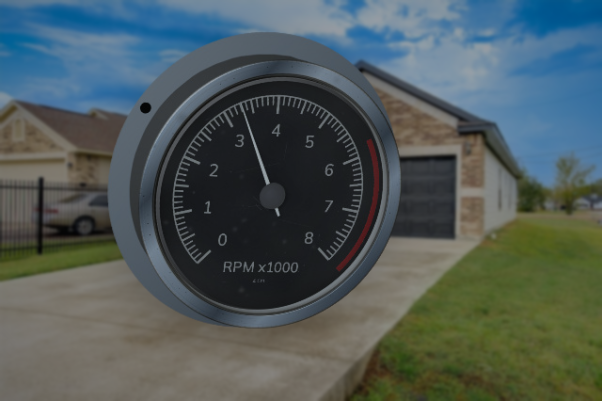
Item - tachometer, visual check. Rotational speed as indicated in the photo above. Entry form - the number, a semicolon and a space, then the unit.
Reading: 3300; rpm
